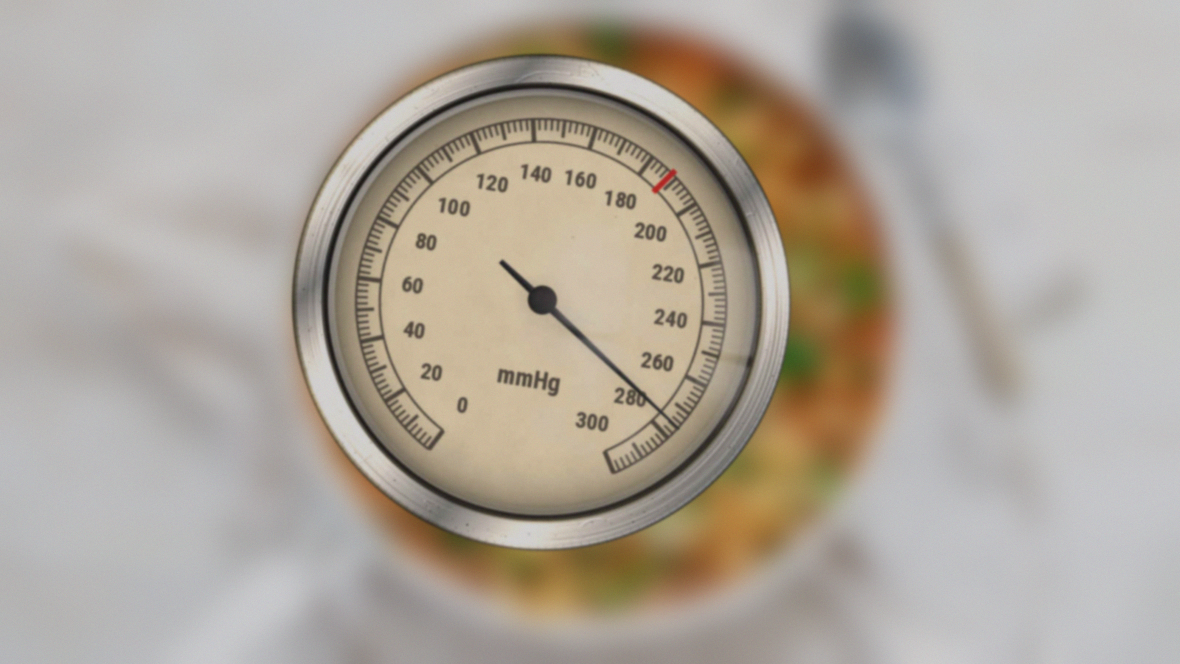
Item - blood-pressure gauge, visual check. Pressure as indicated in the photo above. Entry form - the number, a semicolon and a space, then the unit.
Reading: 276; mmHg
